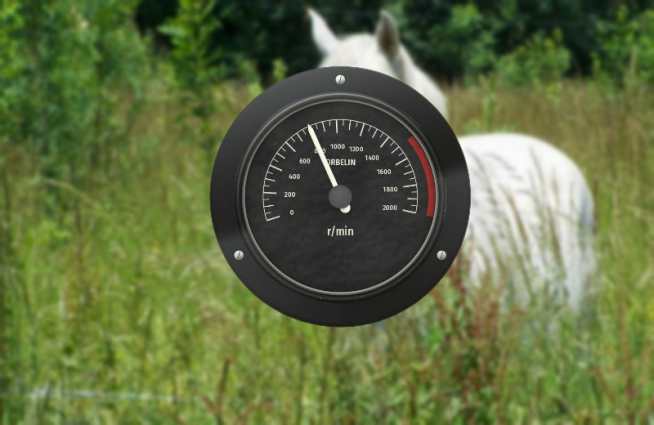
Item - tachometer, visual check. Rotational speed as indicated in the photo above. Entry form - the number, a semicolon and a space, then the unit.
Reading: 800; rpm
